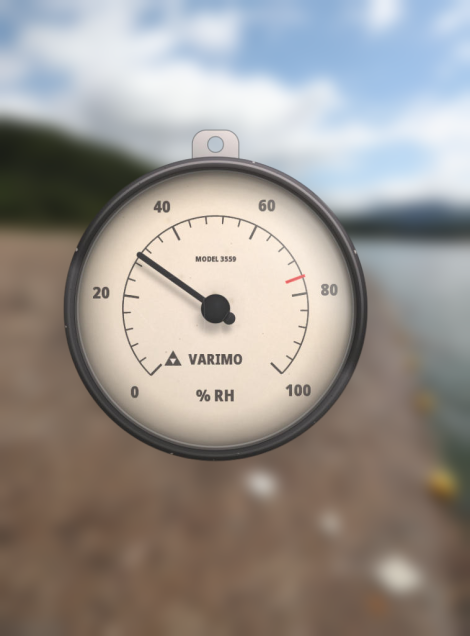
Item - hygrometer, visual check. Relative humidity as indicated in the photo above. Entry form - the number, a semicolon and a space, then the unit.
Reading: 30; %
